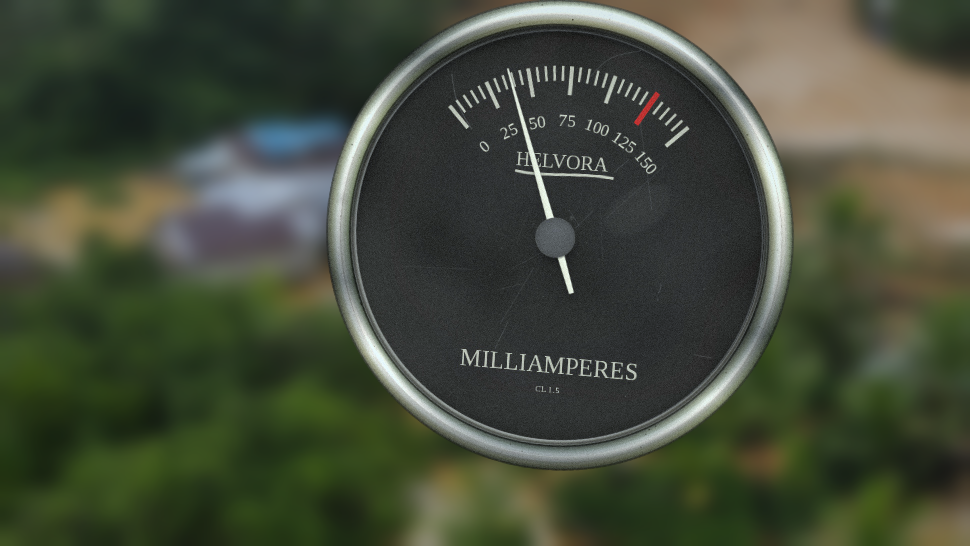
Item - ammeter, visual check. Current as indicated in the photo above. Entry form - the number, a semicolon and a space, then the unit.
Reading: 40; mA
